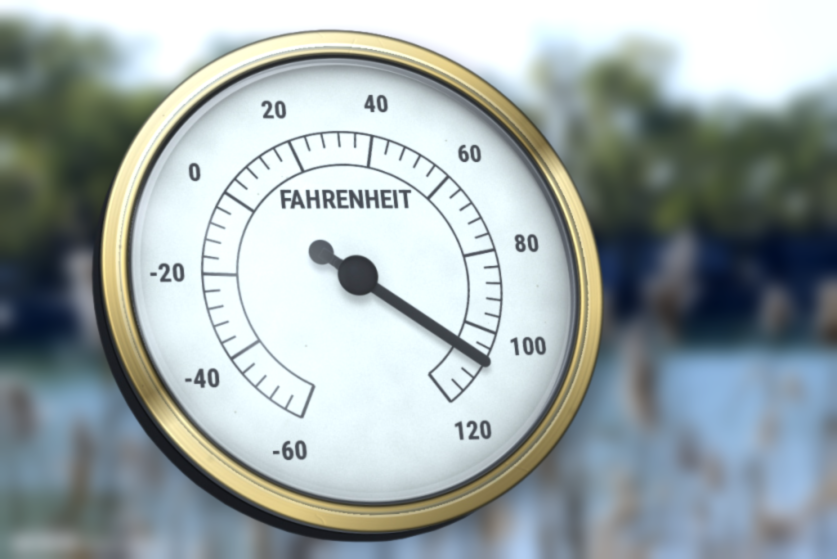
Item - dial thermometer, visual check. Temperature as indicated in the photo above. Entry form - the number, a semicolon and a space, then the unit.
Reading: 108; °F
